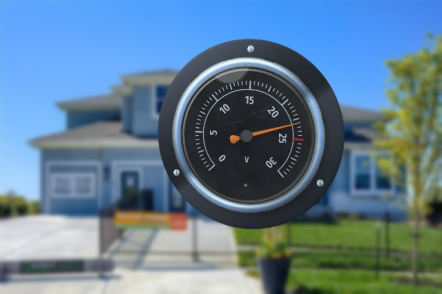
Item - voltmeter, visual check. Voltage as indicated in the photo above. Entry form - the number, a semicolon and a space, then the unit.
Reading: 23; V
